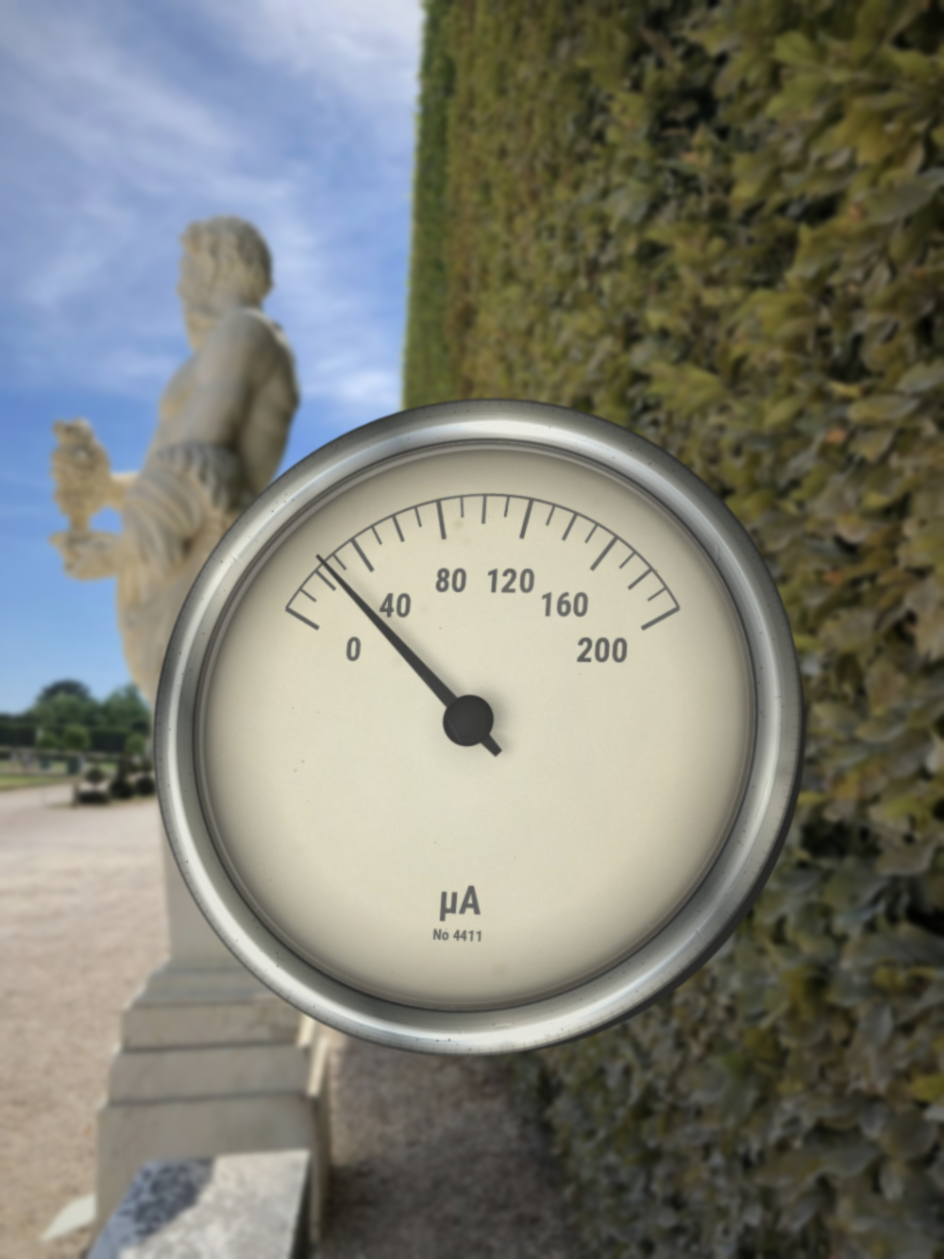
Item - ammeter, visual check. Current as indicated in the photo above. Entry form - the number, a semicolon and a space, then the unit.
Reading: 25; µA
